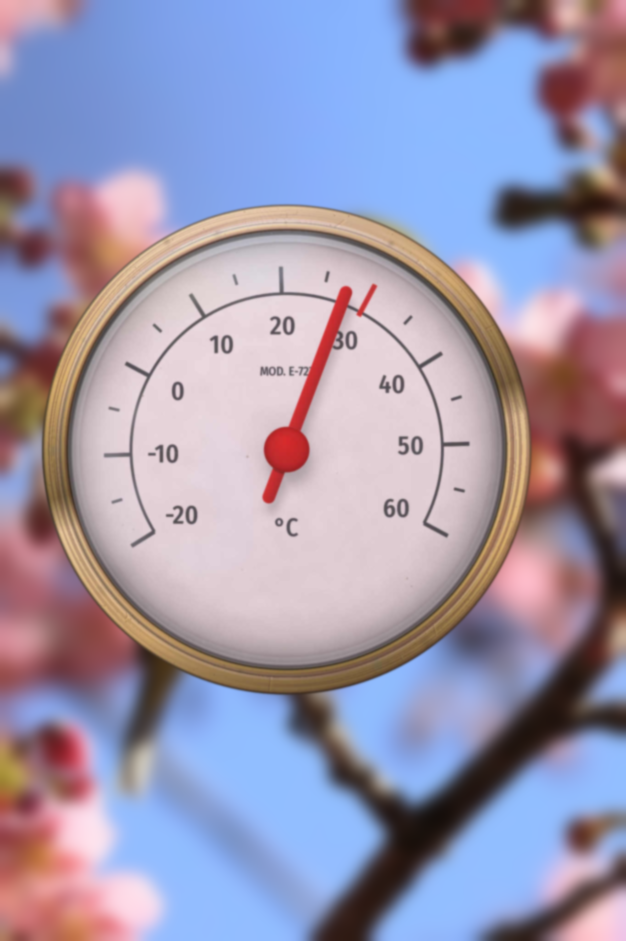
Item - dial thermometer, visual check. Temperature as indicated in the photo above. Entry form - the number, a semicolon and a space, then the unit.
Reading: 27.5; °C
